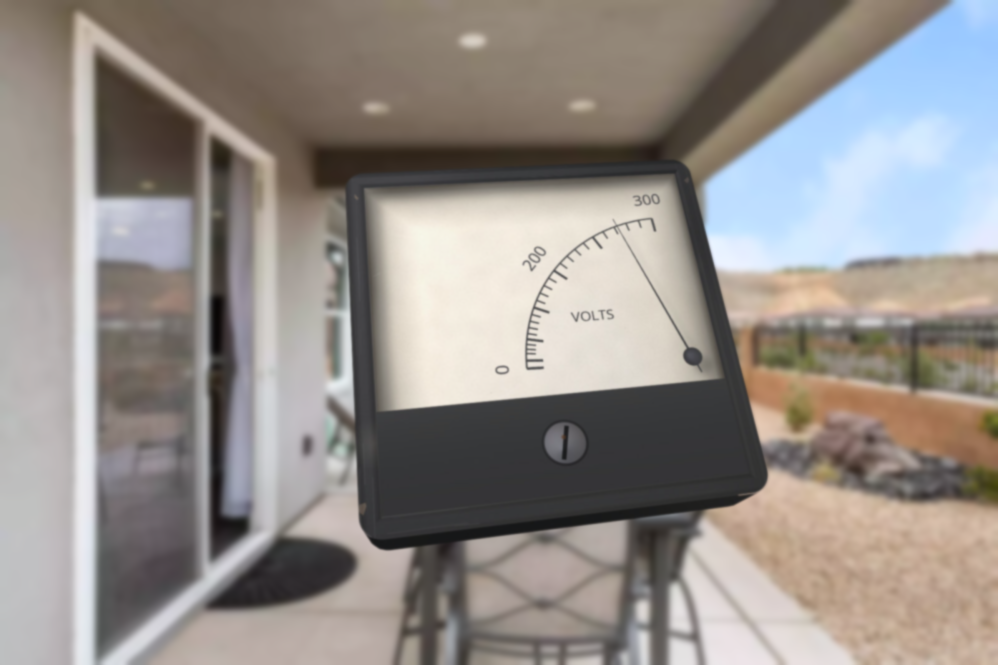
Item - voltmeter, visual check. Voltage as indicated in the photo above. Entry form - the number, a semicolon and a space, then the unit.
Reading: 270; V
